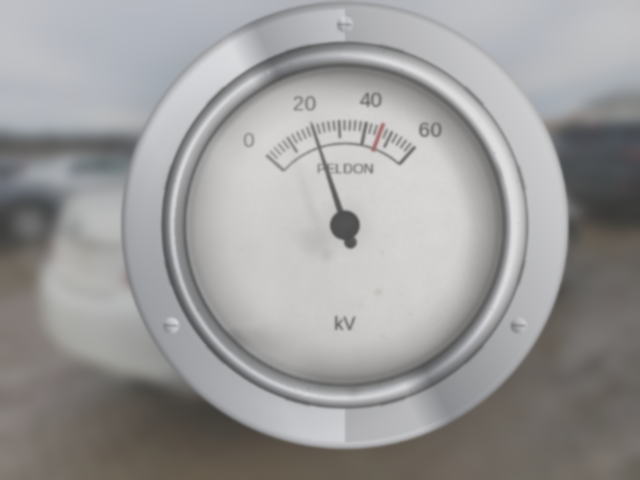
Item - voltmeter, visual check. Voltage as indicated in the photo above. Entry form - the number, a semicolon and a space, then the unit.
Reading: 20; kV
